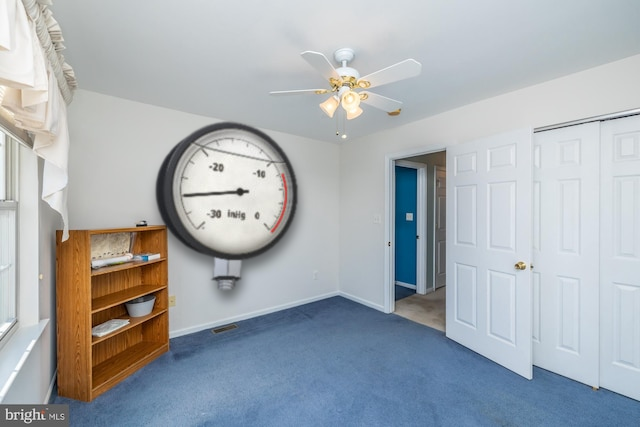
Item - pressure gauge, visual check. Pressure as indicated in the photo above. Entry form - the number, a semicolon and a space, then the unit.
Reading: -26; inHg
